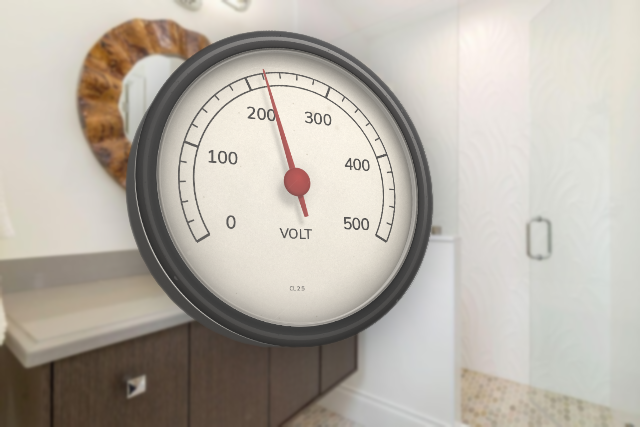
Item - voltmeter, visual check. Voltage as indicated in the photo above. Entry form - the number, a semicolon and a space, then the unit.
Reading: 220; V
